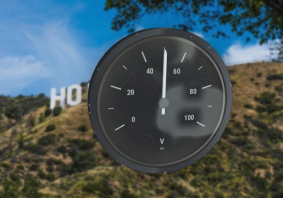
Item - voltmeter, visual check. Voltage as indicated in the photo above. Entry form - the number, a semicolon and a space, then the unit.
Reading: 50; V
